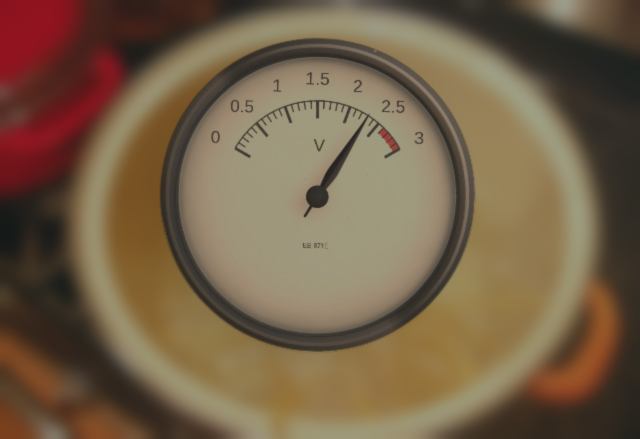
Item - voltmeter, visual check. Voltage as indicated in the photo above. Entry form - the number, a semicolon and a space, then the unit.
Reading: 2.3; V
